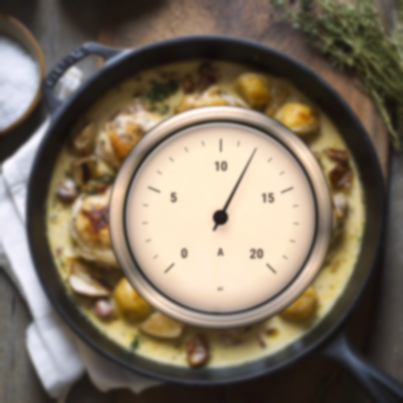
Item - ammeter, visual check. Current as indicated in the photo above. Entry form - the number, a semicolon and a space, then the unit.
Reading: 12; A
